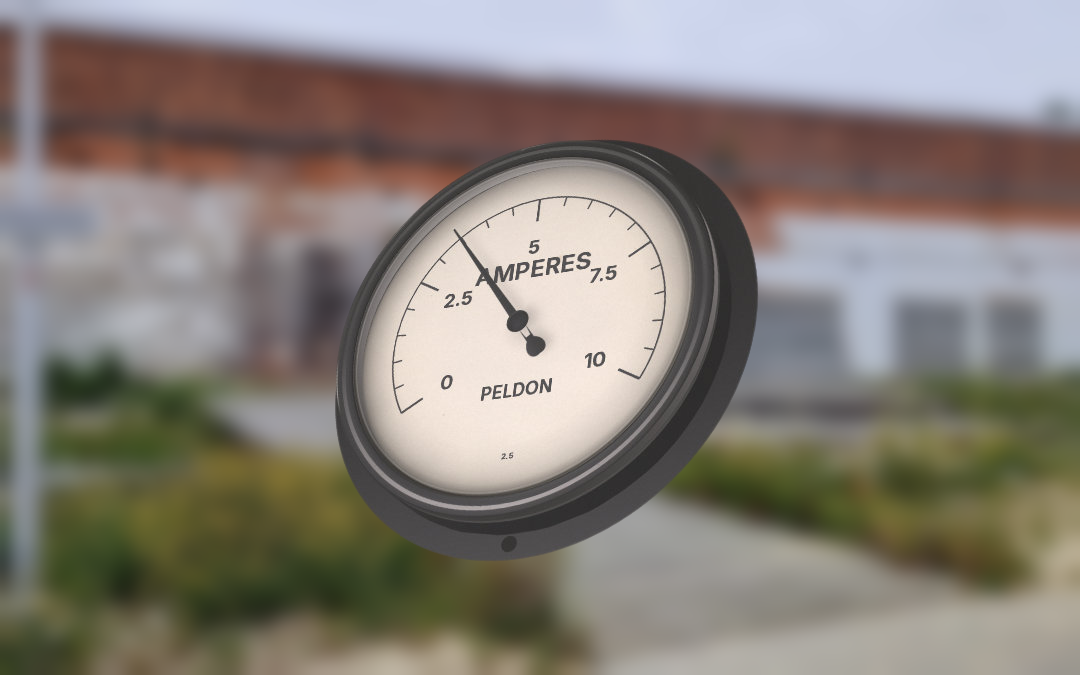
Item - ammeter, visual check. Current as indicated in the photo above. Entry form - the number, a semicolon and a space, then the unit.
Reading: 3.5; A
